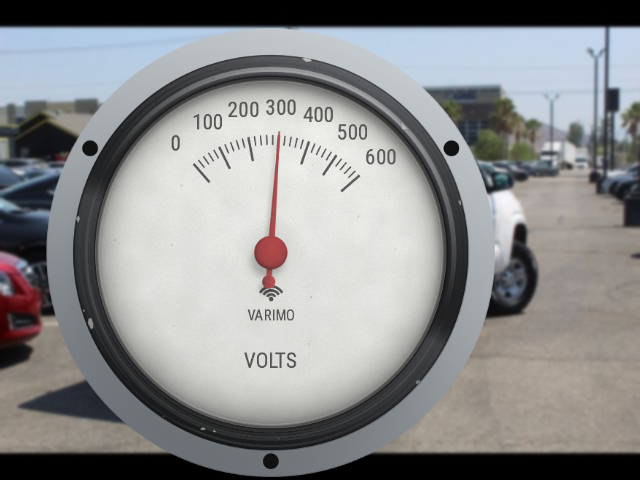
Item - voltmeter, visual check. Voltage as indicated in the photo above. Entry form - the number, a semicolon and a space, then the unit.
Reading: 300; V
